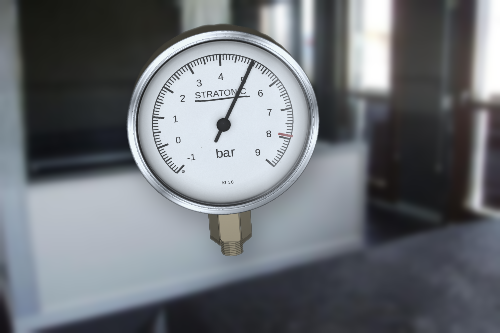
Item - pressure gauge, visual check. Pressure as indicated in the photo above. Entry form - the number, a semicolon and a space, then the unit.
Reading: 5; bar
